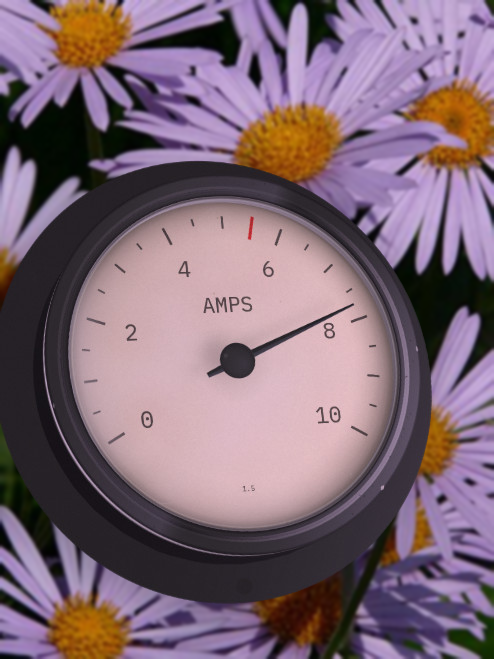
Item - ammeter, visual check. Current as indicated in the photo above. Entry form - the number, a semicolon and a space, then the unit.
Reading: 7.75; A
